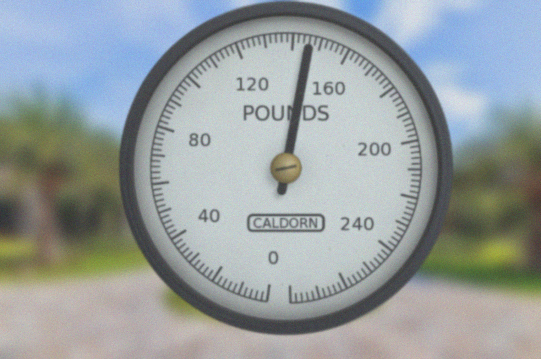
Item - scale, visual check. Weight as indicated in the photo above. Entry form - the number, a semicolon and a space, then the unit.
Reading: 146; lb
